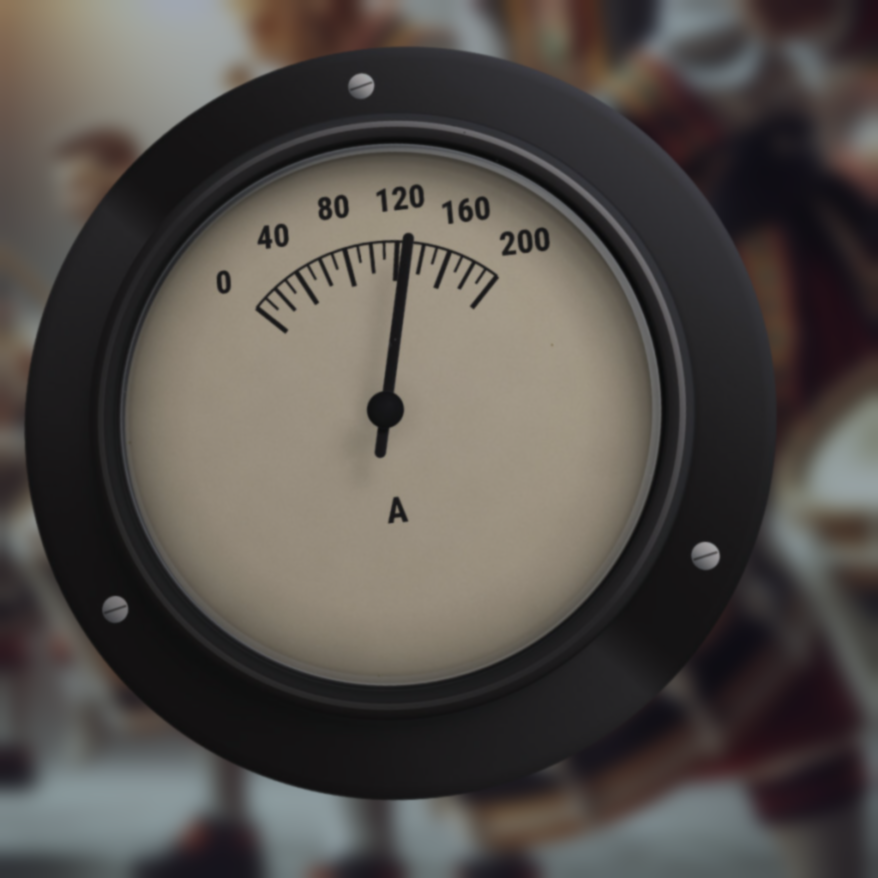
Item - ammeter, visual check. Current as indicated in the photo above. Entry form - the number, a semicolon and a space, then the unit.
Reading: 130; A
